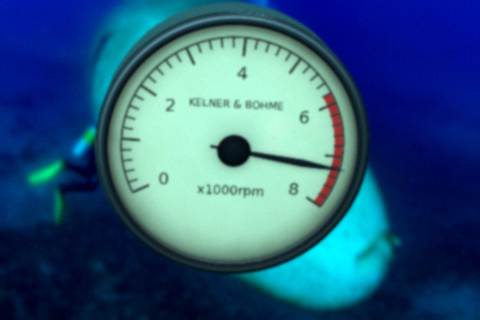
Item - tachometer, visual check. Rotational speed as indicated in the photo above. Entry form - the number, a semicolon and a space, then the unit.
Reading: 7200; rpm
